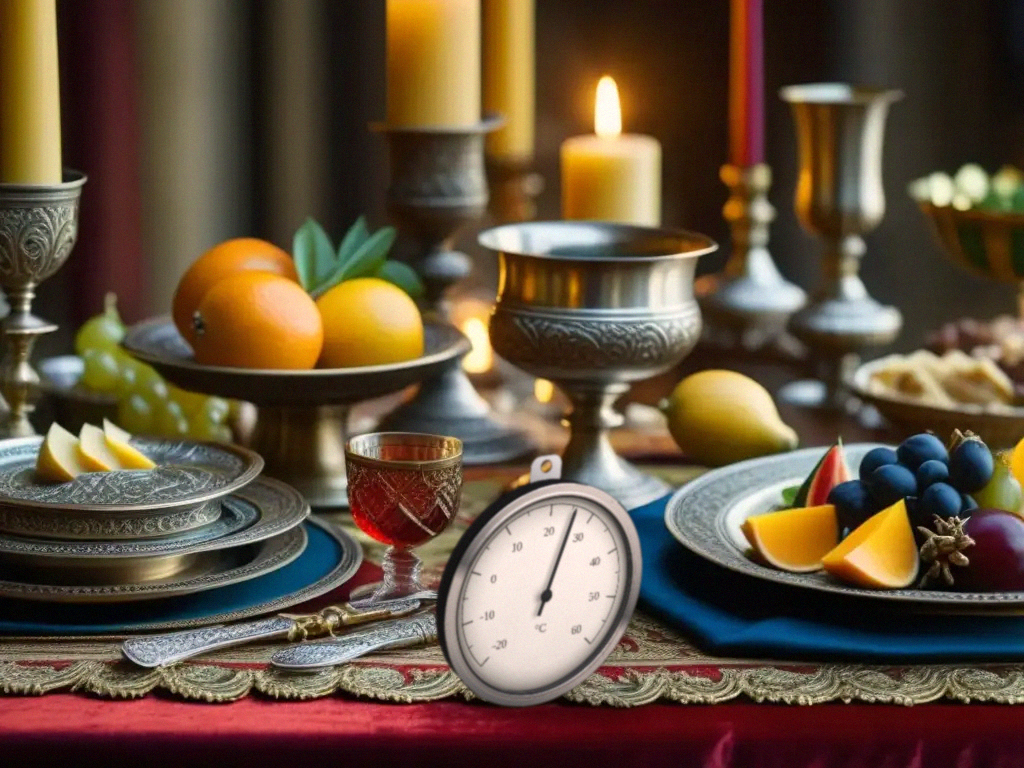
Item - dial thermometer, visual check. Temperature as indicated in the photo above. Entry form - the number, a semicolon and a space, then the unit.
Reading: 25; °C
